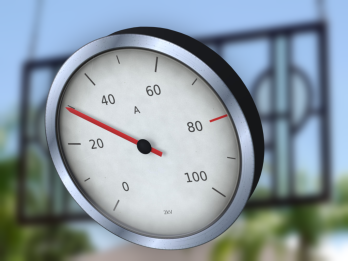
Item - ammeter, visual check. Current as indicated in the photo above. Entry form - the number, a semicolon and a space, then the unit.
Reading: 30; A
